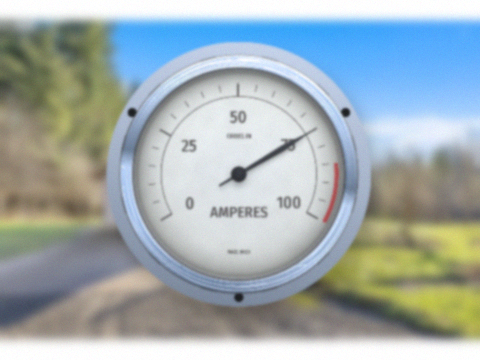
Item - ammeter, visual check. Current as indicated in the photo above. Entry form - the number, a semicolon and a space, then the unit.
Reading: 75; A
